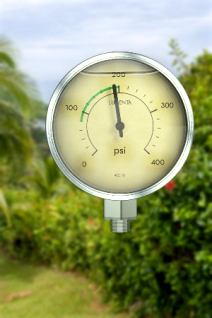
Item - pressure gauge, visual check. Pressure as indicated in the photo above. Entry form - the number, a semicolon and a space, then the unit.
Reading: 190; psi
